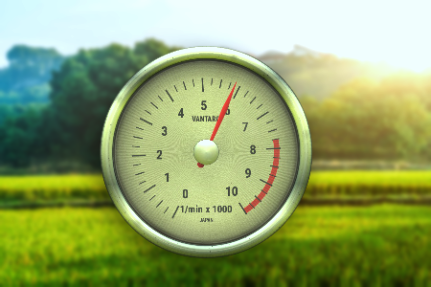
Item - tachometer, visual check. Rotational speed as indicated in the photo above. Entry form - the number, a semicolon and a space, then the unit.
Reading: 5875; rpm
